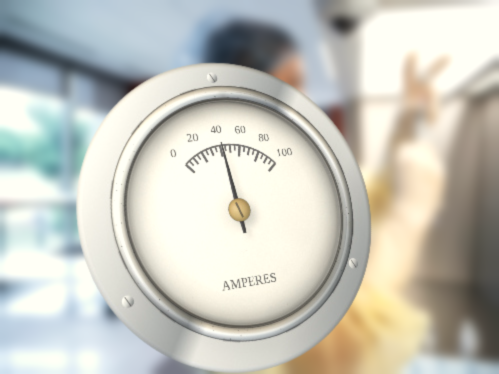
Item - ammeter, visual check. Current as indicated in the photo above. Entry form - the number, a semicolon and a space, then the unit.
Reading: 40; A
